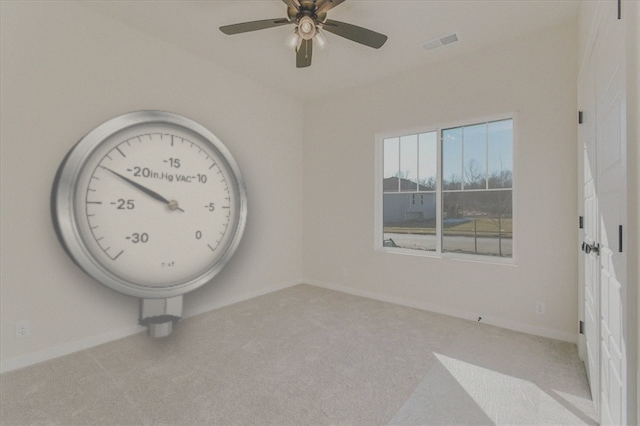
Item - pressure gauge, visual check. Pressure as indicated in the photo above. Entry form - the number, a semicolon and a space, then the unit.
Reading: -22; inHg
